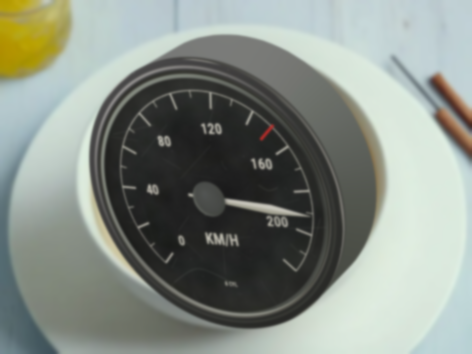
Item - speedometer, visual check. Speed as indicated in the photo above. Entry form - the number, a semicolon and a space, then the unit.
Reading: 190; km/h
